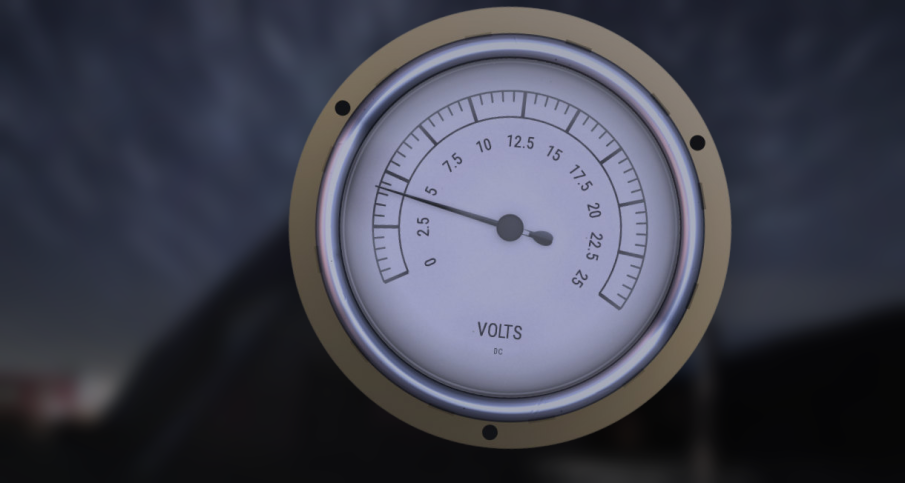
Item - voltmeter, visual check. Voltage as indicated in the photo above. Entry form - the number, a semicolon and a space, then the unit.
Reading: 4.25; V
